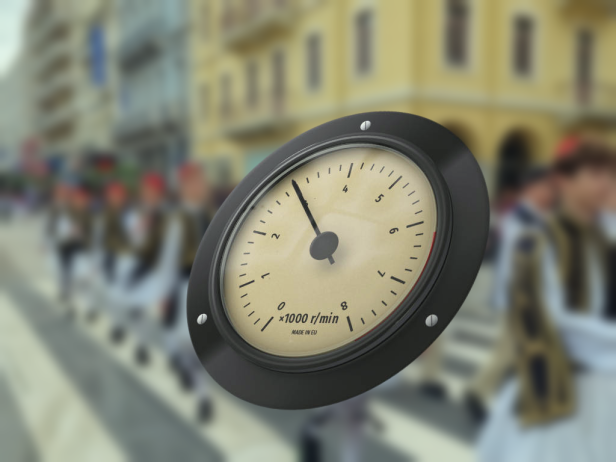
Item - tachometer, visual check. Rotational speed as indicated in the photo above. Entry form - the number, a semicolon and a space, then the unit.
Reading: 3000; rpm
